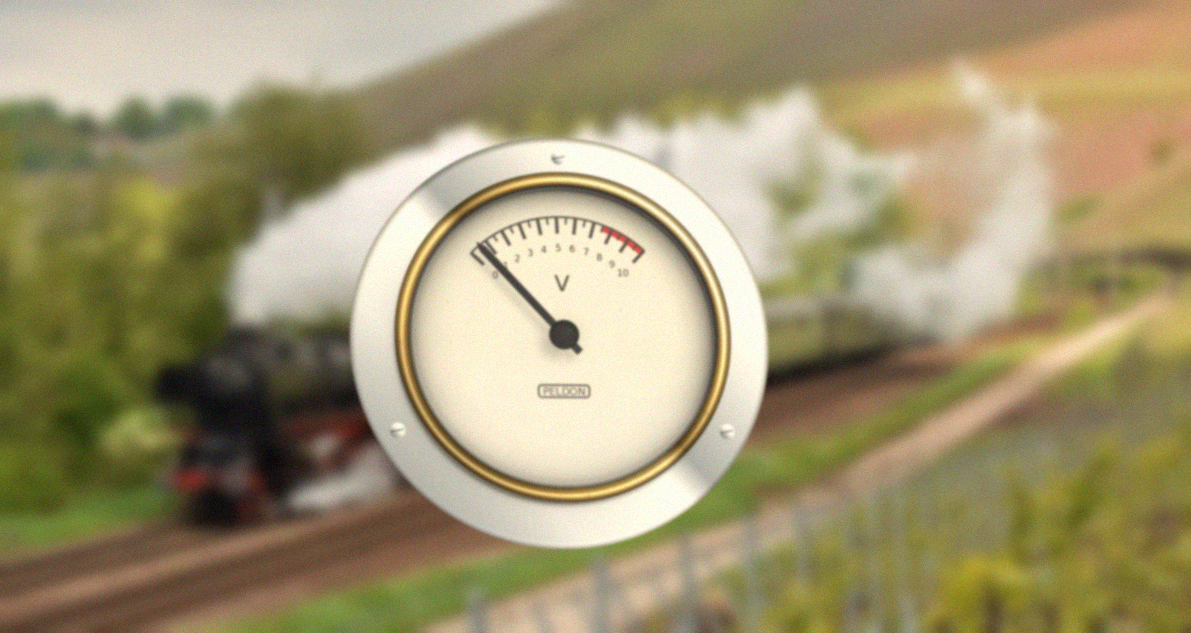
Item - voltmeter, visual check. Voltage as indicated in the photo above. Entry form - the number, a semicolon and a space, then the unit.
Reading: 0.5; V
